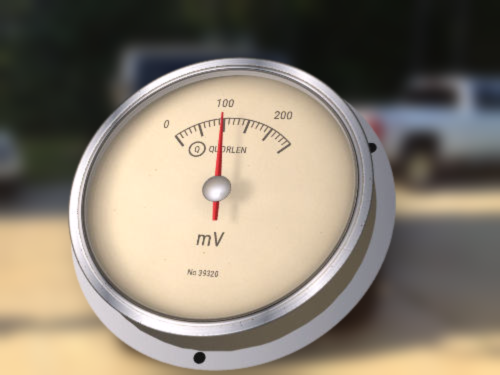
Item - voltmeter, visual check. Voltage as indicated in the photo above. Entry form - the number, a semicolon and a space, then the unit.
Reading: 100; mV
